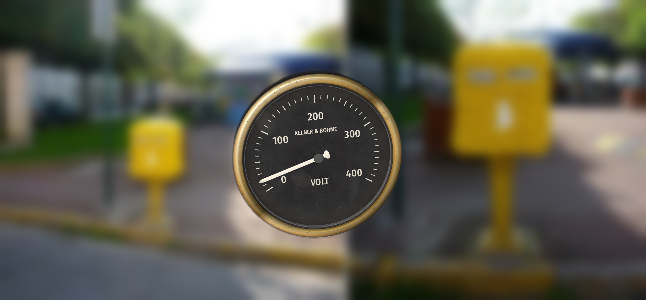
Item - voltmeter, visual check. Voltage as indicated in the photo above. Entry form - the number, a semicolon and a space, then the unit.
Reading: 20; V
